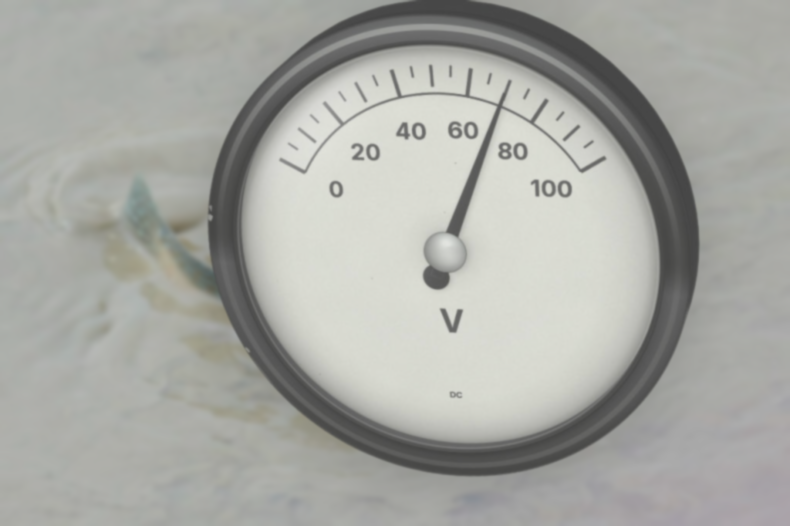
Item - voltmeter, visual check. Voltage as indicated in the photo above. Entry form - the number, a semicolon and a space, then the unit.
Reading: 70; V
